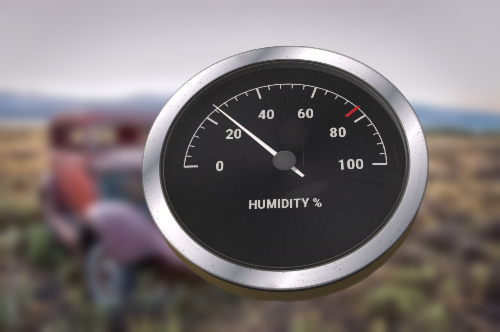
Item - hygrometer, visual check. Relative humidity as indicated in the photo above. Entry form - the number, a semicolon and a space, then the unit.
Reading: 24; %
